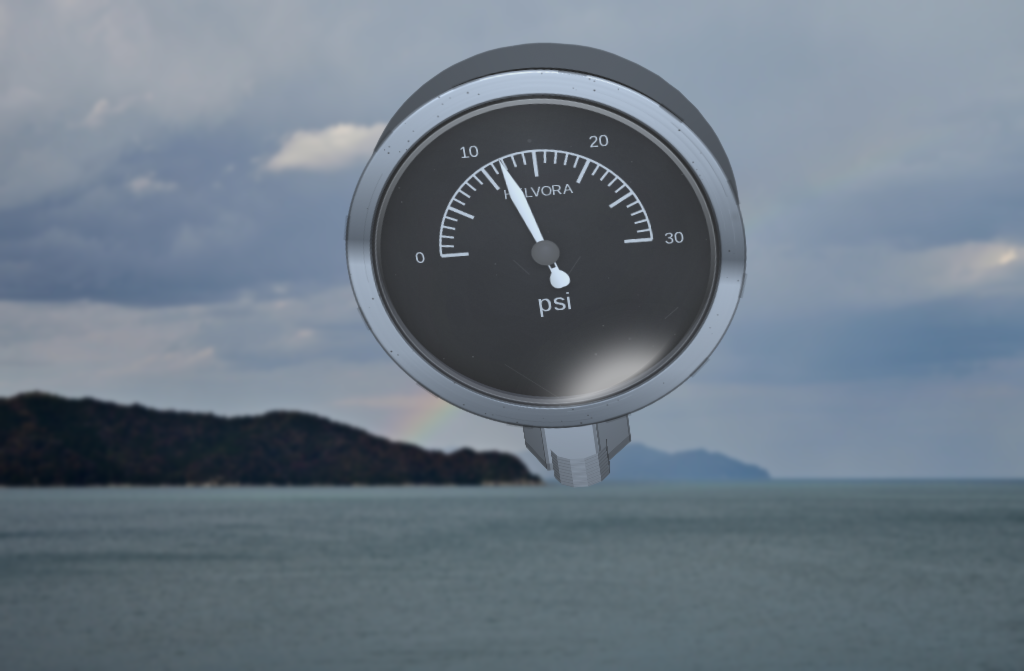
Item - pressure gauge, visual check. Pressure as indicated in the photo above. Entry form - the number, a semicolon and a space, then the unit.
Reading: 12; psi
